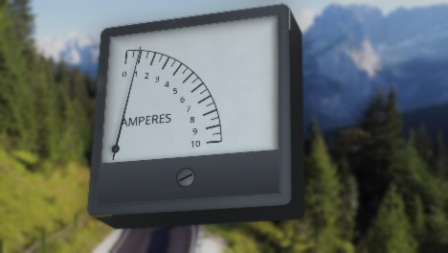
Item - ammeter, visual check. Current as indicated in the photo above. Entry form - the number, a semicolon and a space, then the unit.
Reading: 1; A
